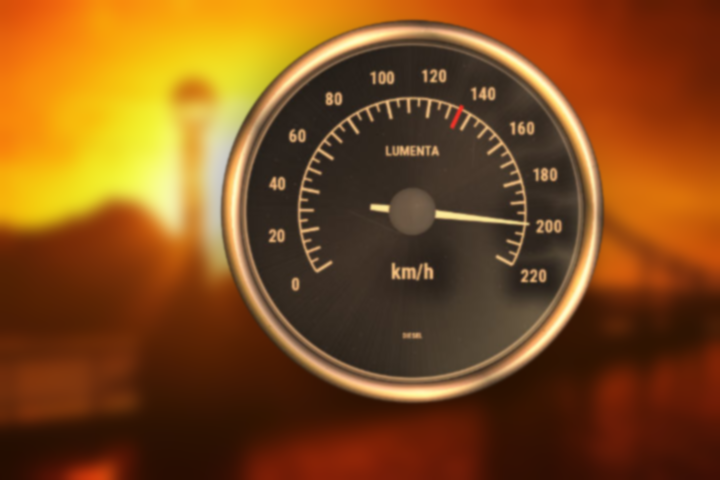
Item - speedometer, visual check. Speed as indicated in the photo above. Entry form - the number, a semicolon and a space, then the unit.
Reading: 200; km/h
